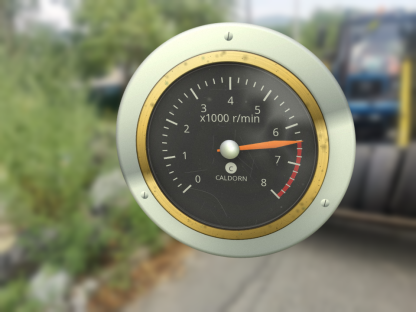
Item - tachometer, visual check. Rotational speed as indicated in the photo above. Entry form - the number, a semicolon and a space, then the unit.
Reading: 6400; rpm
